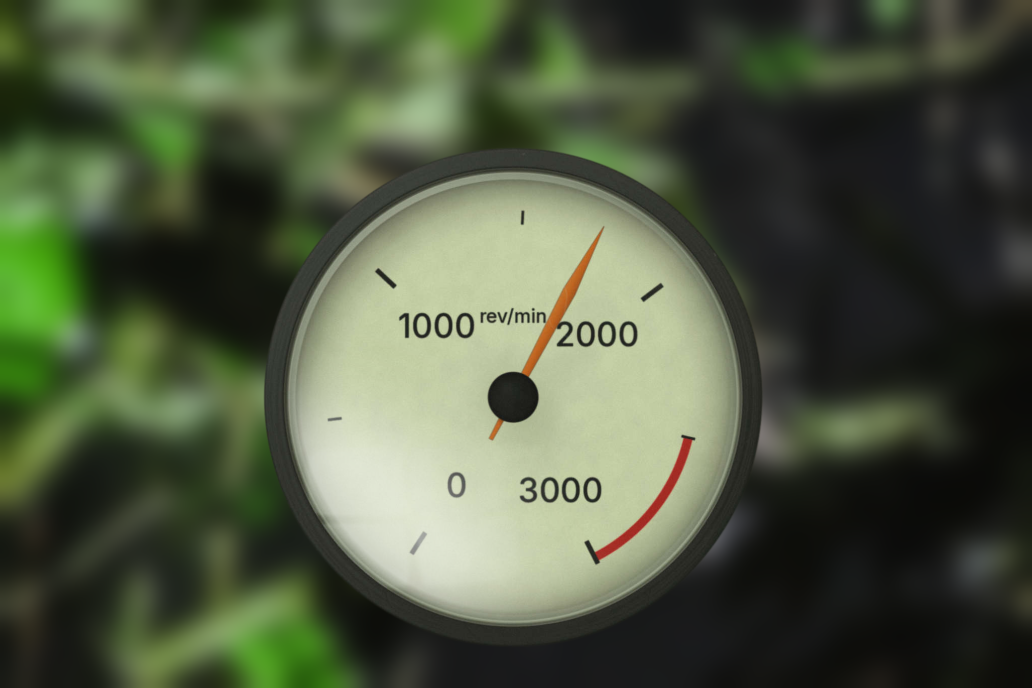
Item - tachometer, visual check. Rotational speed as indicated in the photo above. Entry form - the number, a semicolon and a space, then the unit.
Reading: 1750; rpm
